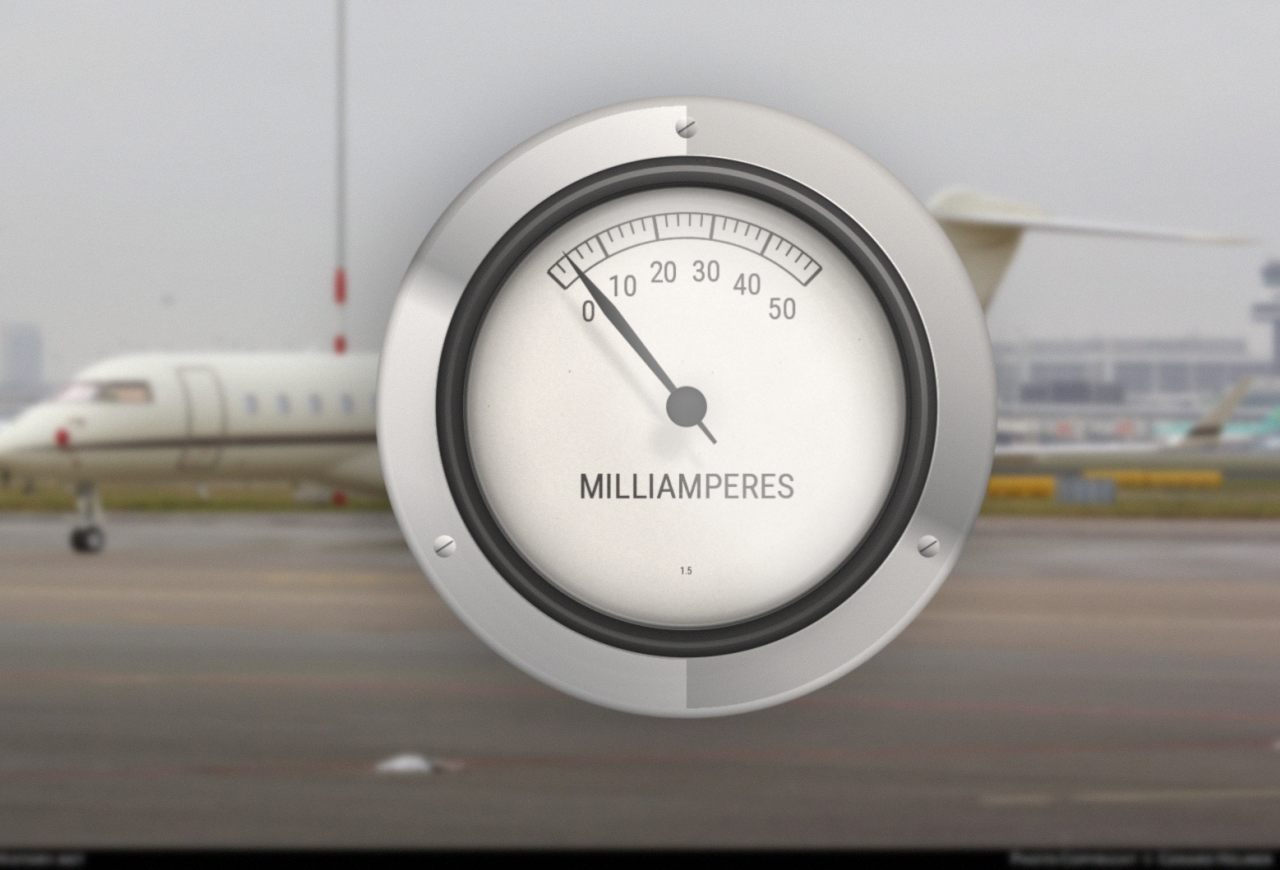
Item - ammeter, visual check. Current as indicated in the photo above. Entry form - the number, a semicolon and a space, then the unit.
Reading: 4; mA
